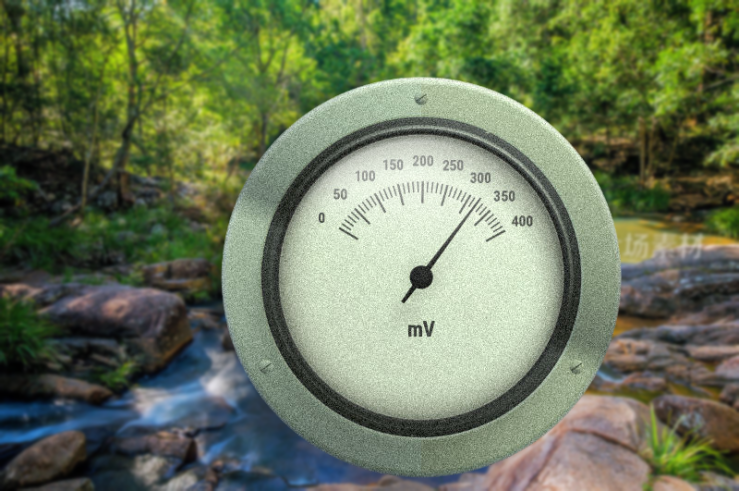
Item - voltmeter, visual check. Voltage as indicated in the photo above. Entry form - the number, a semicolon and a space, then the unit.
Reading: 320; mV
